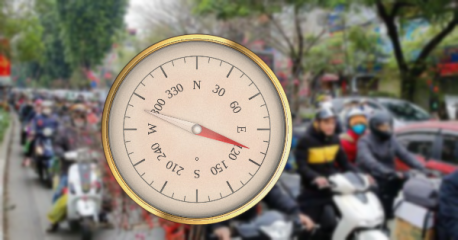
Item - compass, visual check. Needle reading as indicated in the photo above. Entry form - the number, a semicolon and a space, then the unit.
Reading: 110; °
